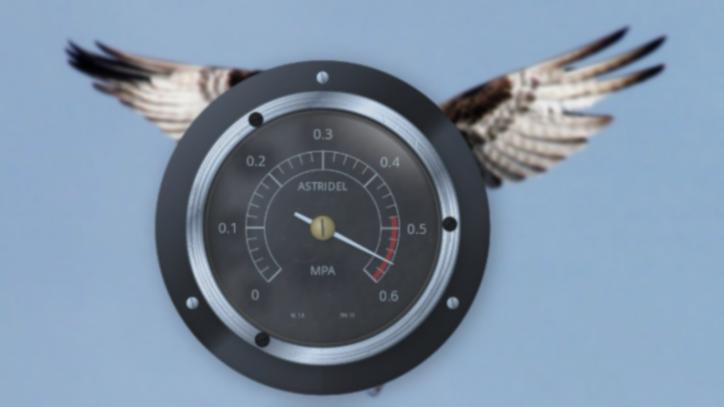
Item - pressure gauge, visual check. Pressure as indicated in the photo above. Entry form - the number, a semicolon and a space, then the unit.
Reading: 0.56; MPa
